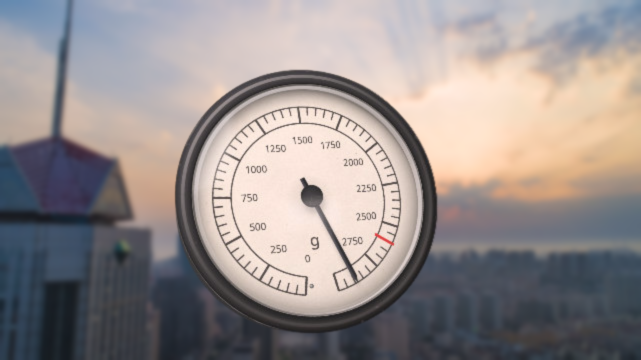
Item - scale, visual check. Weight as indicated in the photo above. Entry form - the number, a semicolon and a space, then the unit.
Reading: 2900; g
